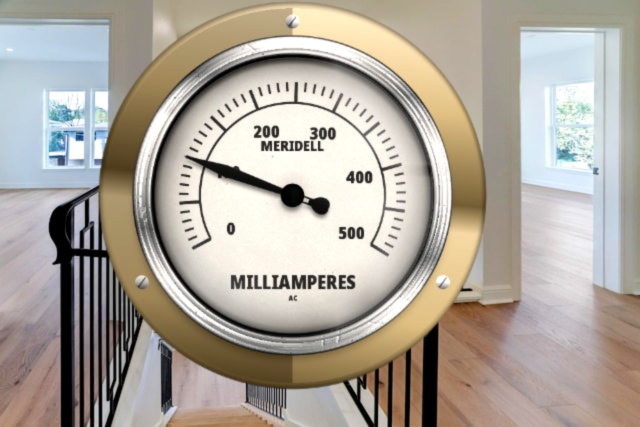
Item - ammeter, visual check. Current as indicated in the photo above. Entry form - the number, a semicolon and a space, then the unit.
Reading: 100; mA
